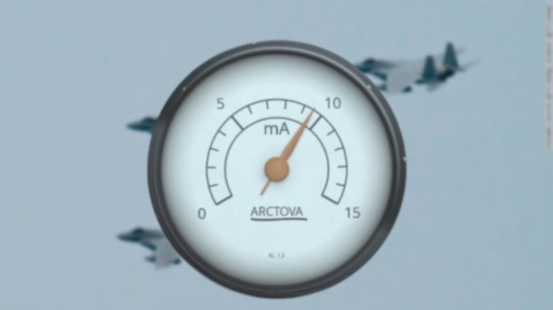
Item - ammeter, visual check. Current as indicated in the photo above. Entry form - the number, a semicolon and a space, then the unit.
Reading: 9.5; mA
